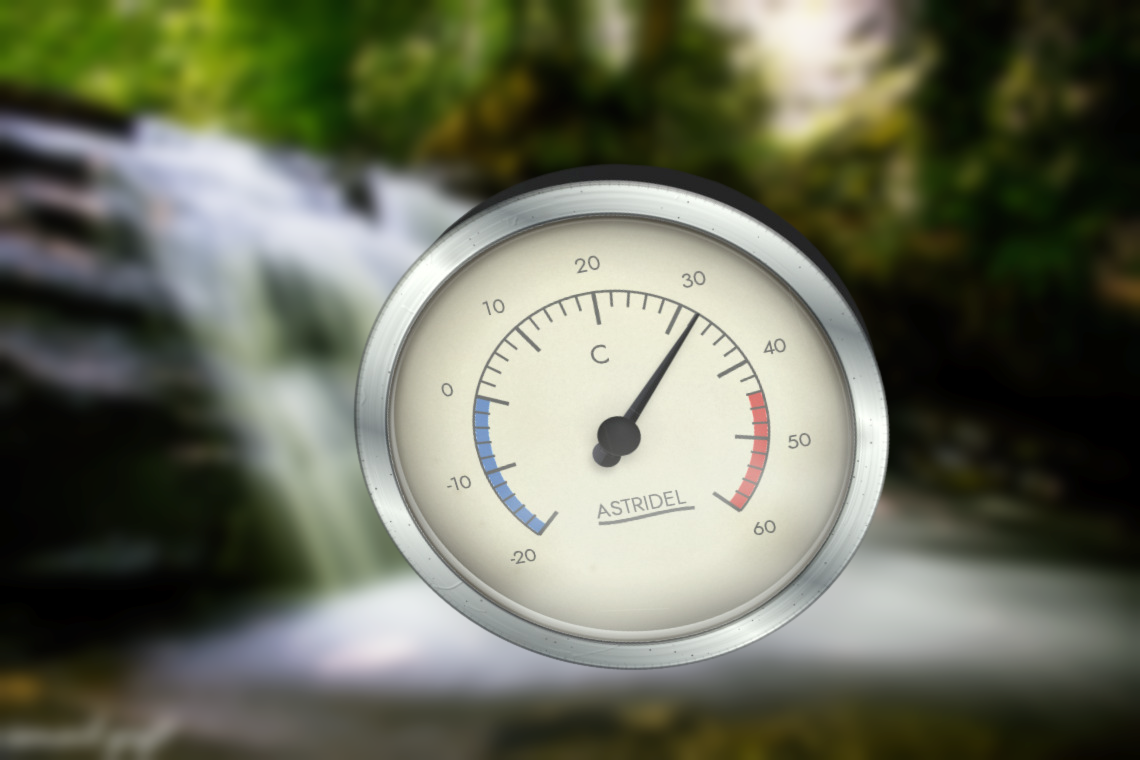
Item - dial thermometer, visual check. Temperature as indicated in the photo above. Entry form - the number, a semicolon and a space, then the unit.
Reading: 32; °C
